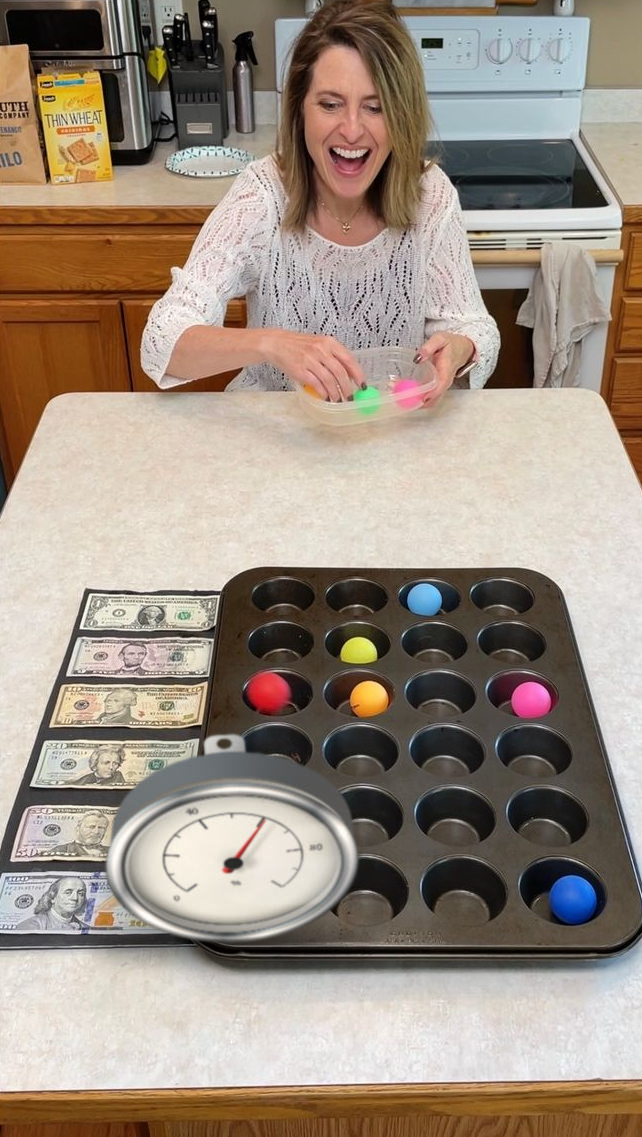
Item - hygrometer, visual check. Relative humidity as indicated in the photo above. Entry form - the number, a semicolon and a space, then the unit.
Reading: 60; %
